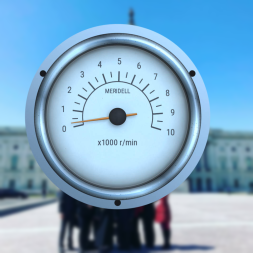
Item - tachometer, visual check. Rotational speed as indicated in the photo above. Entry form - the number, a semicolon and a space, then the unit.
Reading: 250; rpm
